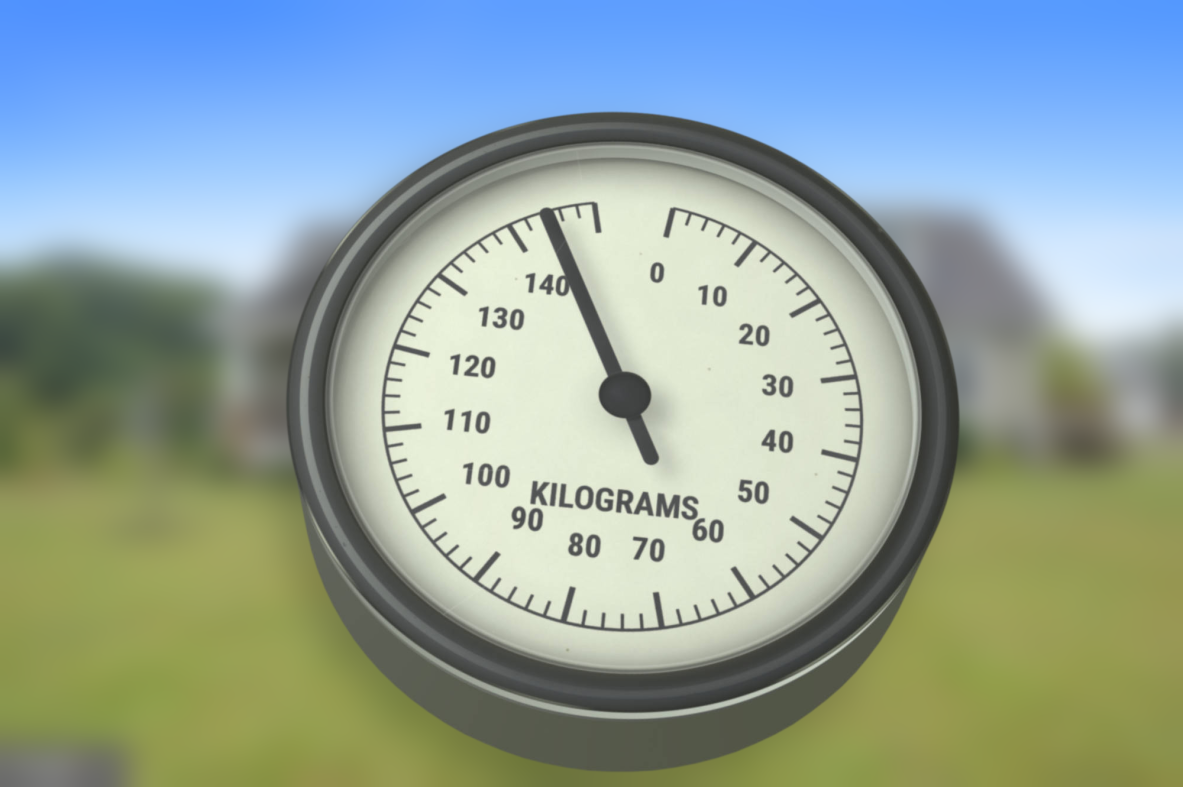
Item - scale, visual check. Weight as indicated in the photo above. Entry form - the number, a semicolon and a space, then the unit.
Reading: 144; kg
